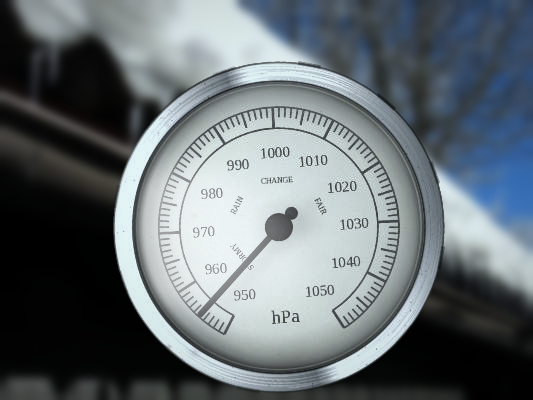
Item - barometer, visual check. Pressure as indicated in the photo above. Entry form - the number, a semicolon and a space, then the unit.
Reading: 955; hPa
